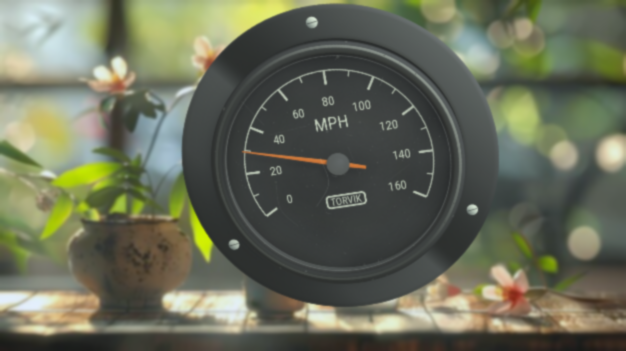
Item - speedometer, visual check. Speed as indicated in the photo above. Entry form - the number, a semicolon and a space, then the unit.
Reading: 30; mph
